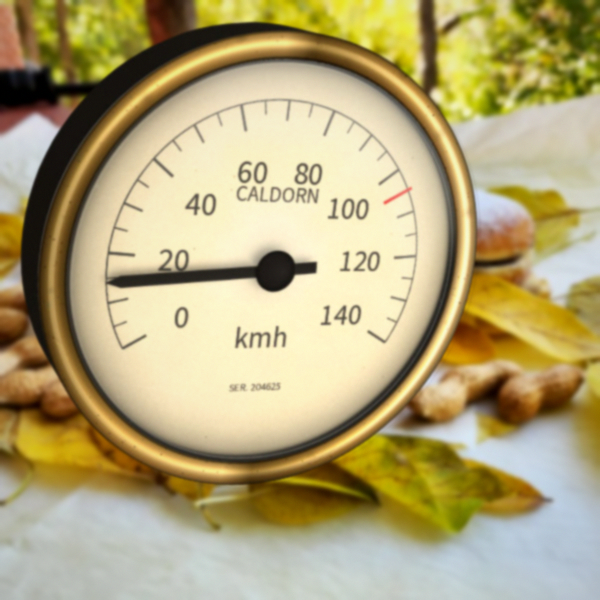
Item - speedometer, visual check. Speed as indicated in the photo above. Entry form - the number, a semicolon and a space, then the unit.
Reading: 15; km/h
